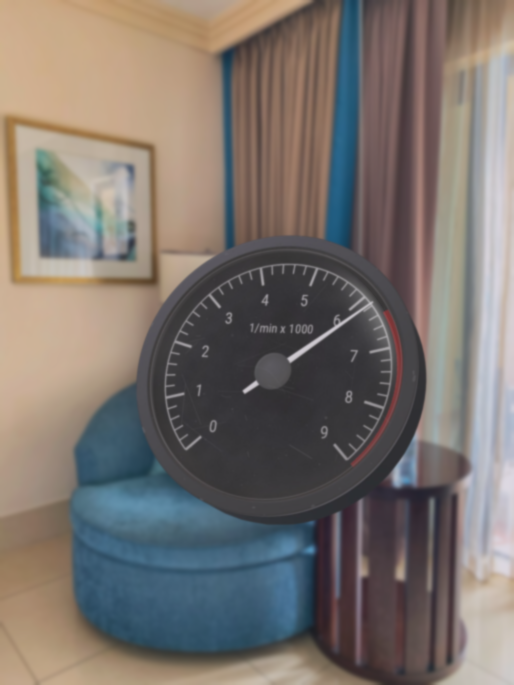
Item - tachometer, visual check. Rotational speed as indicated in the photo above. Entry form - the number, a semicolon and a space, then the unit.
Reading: 6200; rpm
